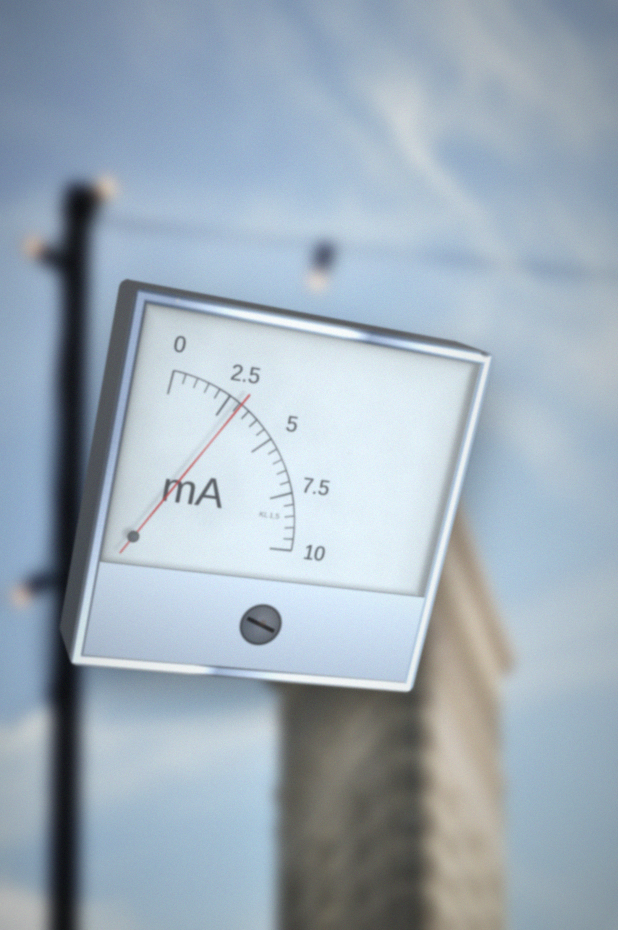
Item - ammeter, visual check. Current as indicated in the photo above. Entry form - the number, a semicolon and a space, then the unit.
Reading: 3; mA
